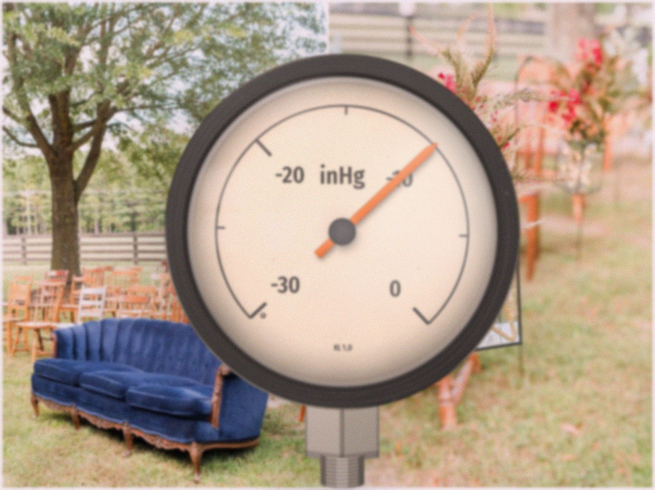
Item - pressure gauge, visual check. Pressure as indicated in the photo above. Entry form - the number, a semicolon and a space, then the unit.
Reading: -10; inHg
